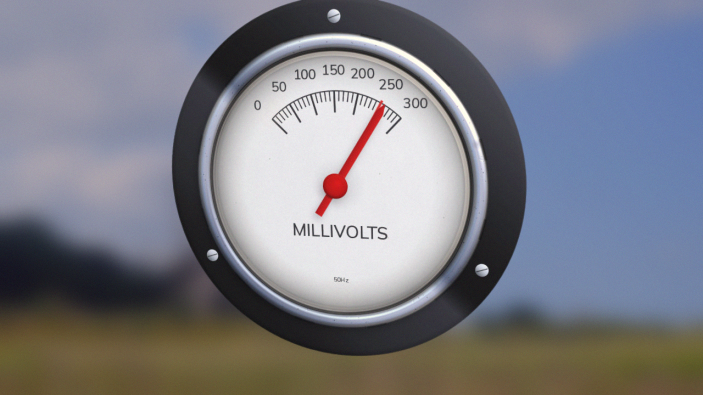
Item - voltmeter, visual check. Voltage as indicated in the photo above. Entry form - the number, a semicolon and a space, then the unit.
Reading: 260; mV
